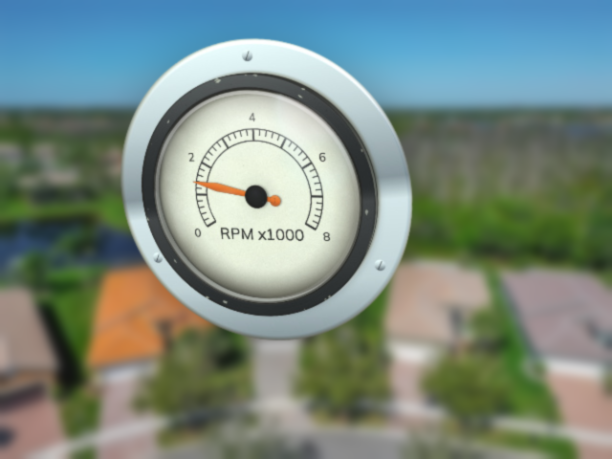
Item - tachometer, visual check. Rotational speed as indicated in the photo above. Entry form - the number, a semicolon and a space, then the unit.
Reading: 1400; rpm
